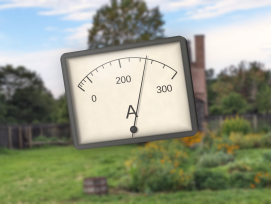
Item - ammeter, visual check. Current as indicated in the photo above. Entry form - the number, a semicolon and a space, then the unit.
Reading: 250; A
